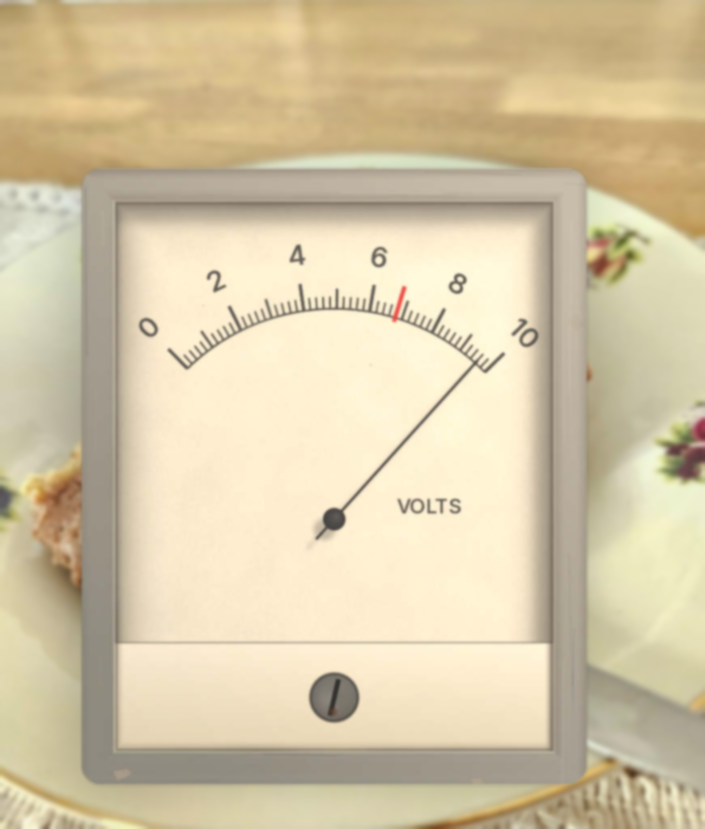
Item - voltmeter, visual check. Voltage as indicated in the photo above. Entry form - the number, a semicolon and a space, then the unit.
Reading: 9.6; V
